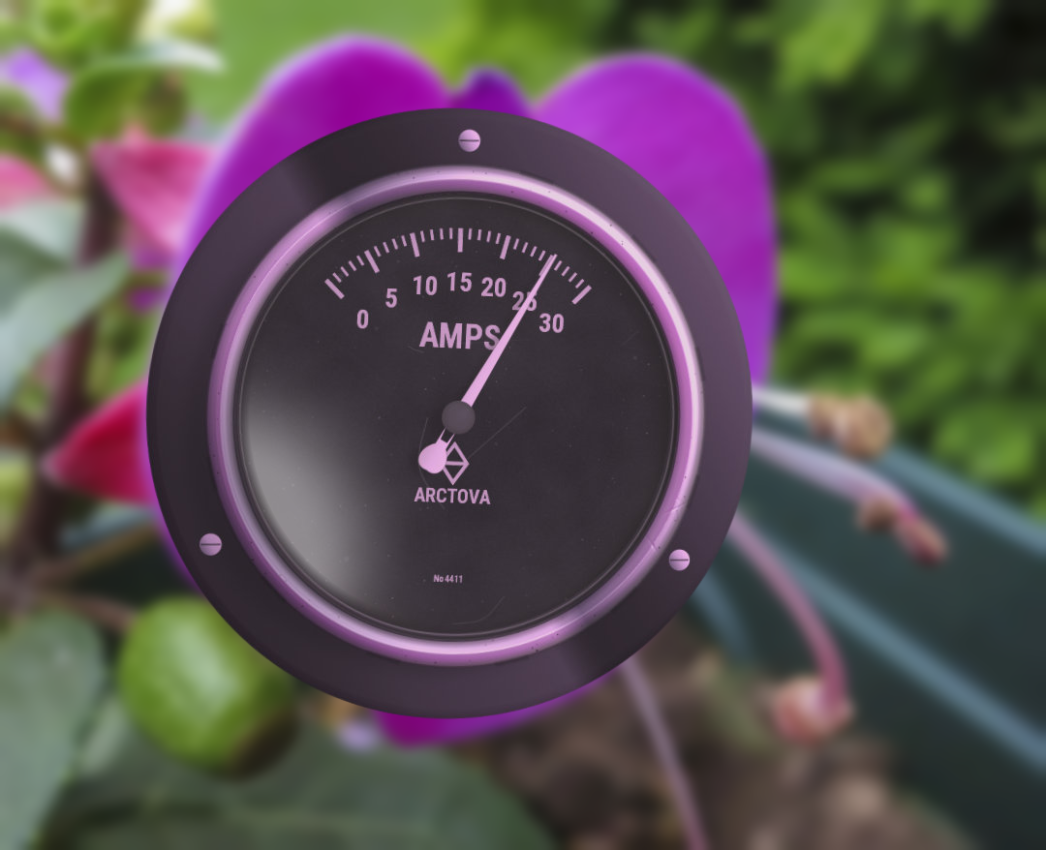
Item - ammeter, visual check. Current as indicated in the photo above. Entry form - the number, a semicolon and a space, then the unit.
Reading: 25; A
